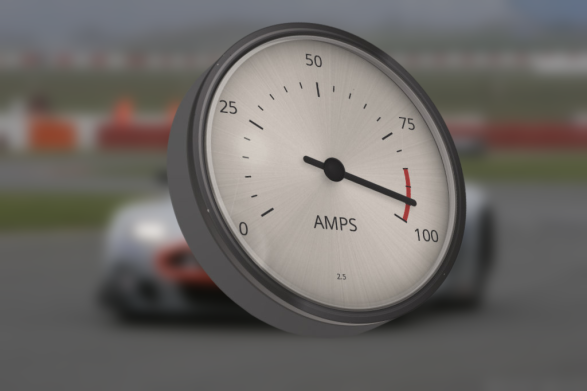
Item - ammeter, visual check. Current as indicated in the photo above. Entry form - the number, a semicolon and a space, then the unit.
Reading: 95; A
